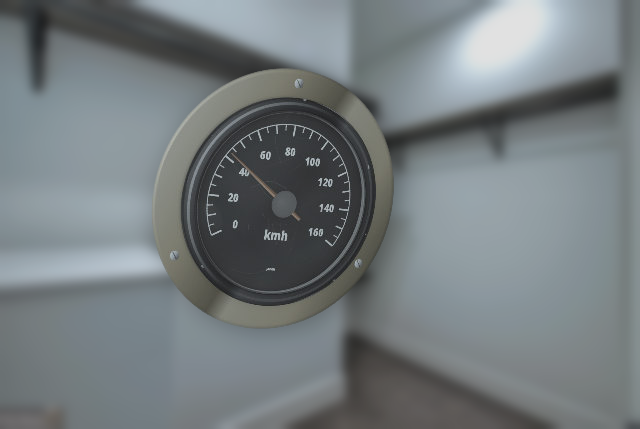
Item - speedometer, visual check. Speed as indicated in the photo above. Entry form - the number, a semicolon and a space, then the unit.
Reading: 42.5; km/h
